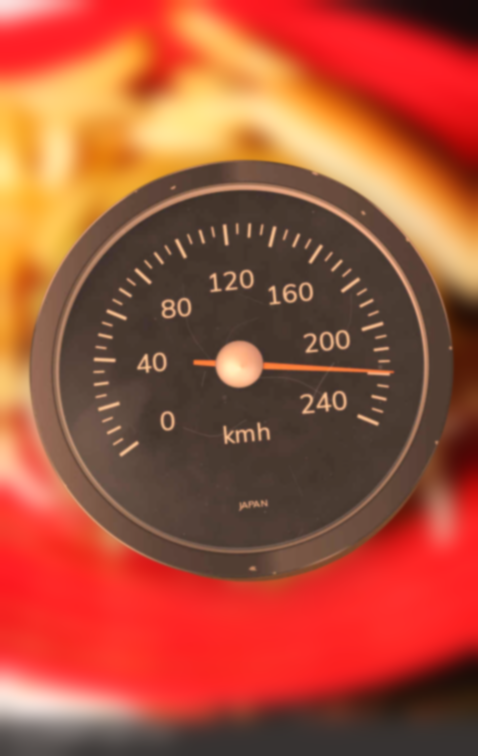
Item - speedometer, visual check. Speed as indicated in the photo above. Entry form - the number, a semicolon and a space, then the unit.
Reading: 220; km/h
